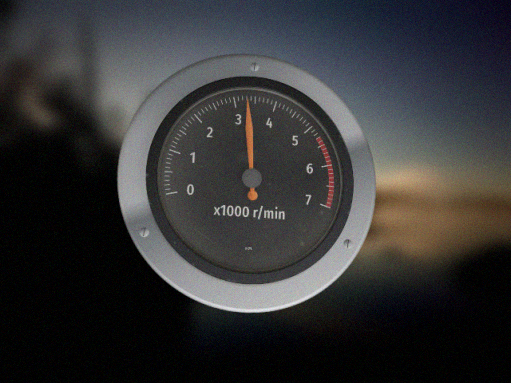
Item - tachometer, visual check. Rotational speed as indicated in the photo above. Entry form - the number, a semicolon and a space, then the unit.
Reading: 3300; rpm
